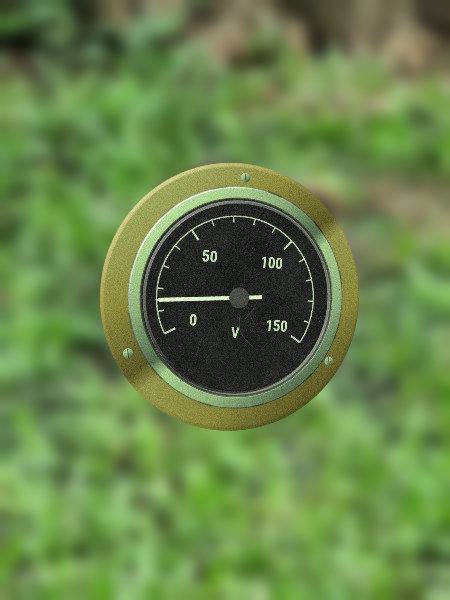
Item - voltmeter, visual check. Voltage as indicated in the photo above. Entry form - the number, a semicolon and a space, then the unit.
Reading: 15; V
